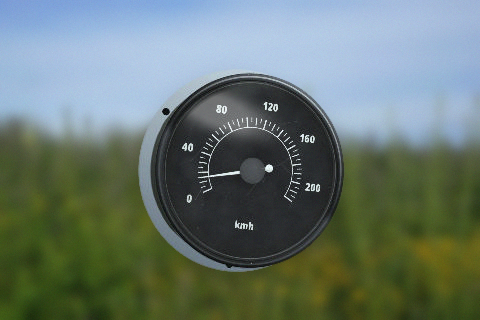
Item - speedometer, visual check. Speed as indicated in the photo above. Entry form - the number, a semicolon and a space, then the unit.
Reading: 15; km/h
